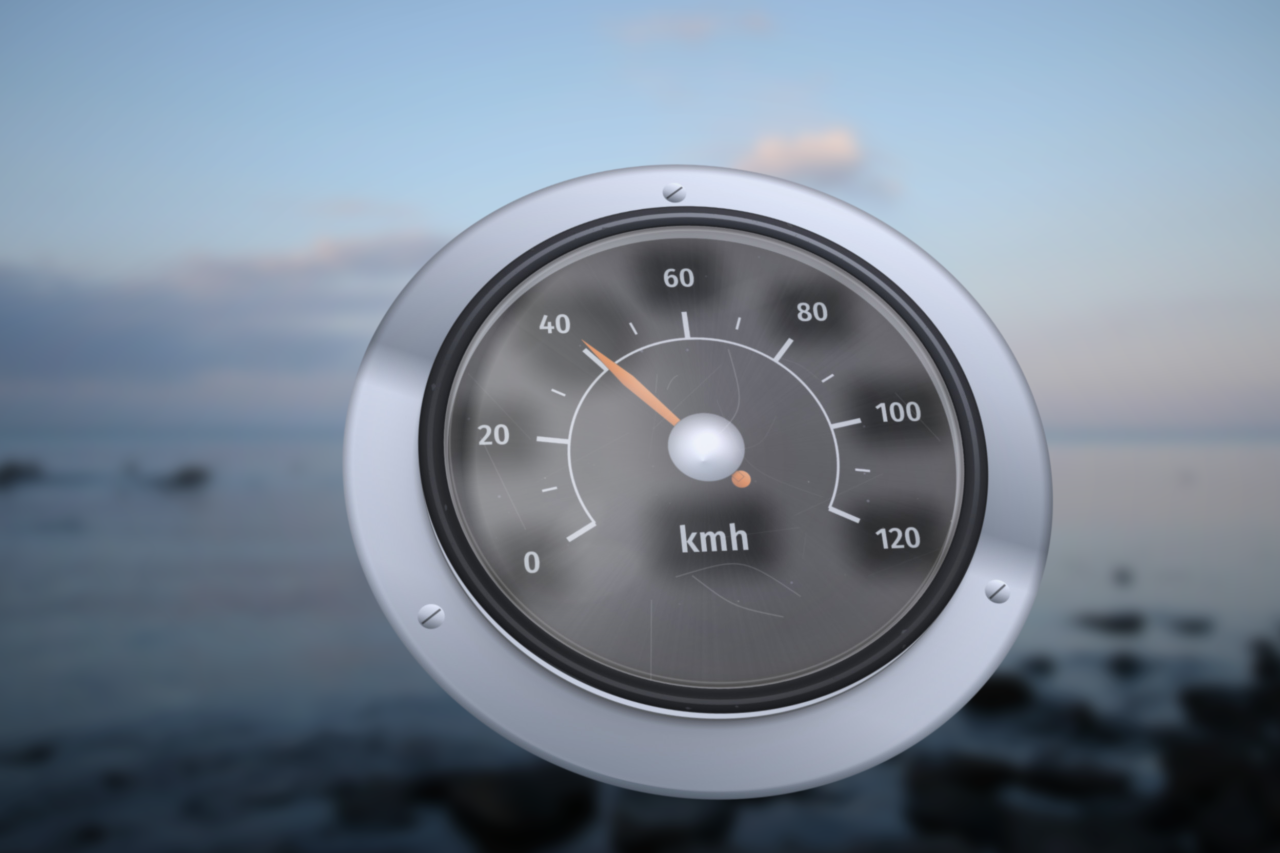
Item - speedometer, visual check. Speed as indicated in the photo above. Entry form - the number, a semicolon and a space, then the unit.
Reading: 40; km/h
